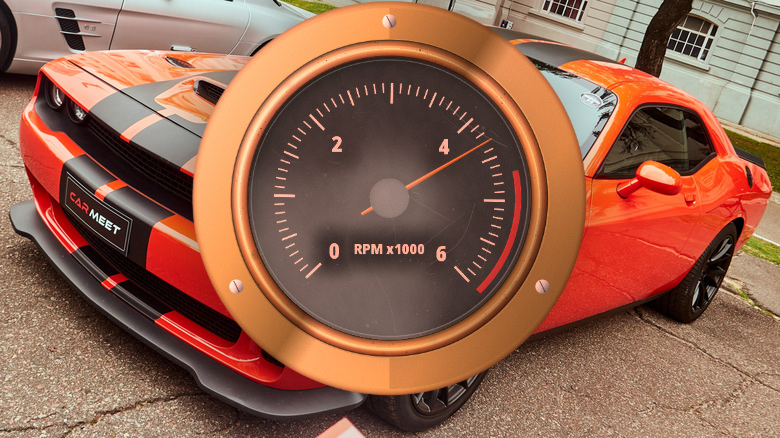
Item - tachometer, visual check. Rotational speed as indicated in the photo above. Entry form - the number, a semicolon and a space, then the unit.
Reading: 4300; rpm
